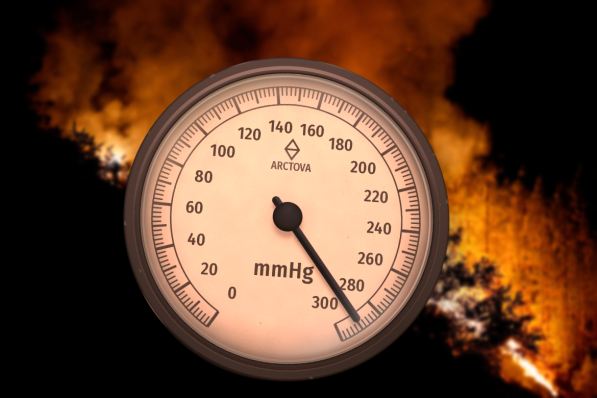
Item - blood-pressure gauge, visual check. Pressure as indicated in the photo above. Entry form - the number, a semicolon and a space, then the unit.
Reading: 290; mmHg
